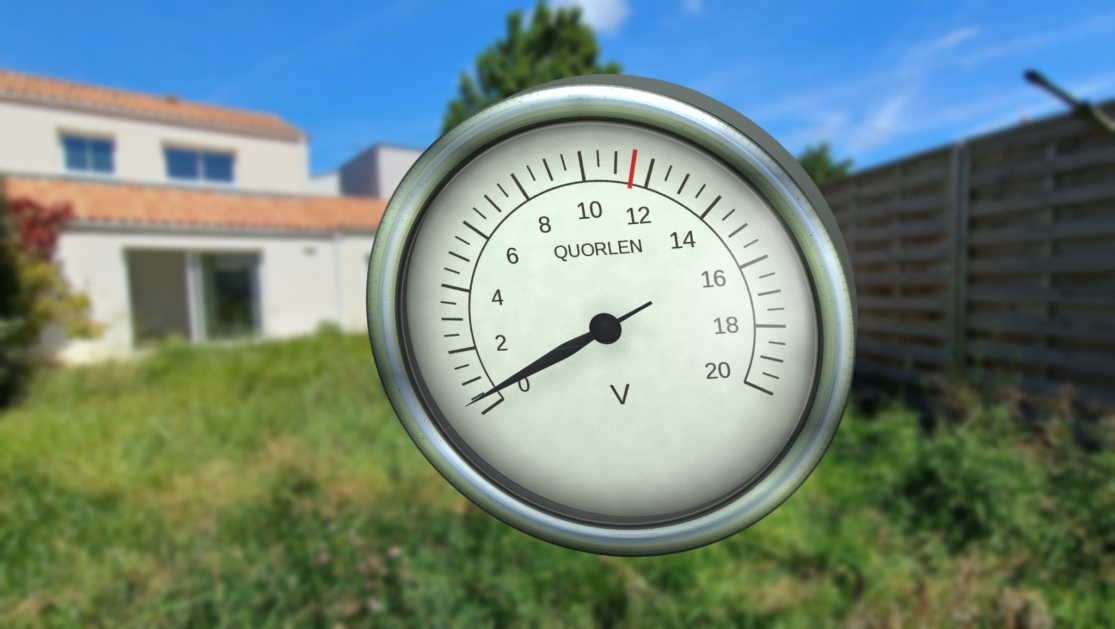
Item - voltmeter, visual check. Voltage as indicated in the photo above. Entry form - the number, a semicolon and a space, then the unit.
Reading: 0.5; V
